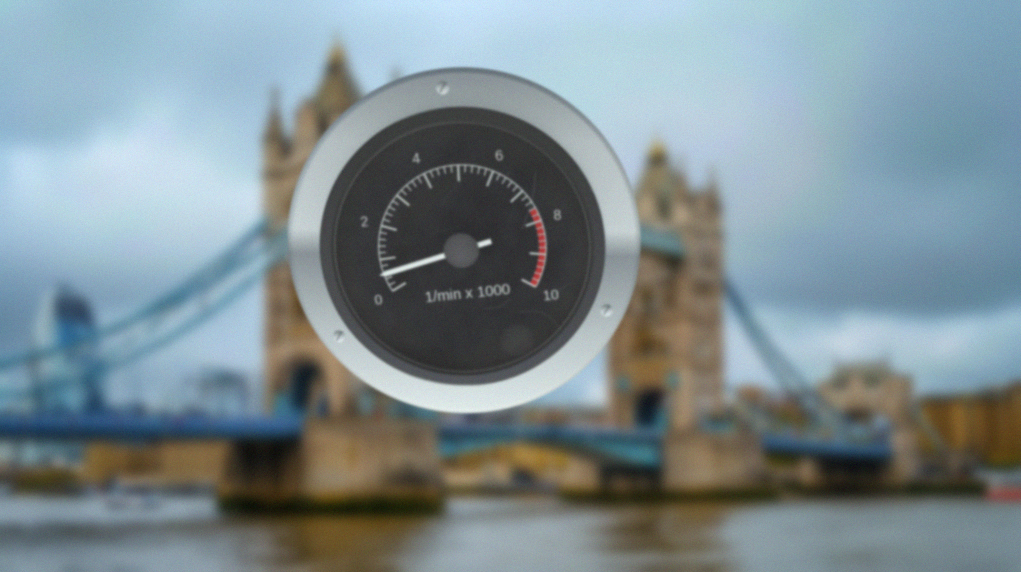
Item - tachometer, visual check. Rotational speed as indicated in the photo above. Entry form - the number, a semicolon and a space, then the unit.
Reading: 600; rpm
